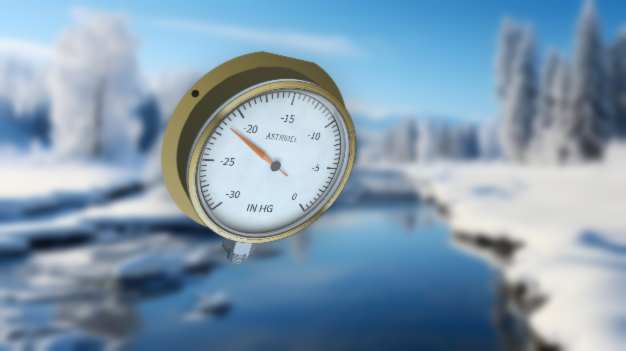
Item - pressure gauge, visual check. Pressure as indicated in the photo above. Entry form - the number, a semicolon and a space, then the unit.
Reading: -21.5; inHg
